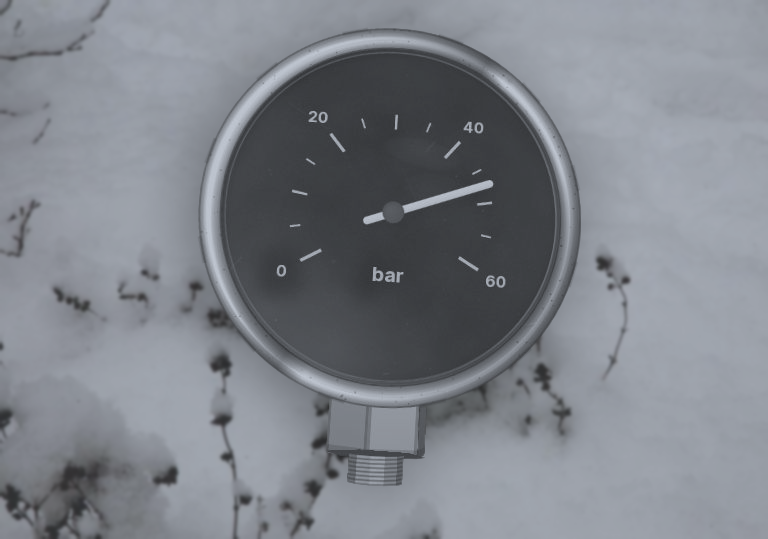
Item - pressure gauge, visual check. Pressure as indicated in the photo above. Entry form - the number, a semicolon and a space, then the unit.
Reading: 47.5; bar
